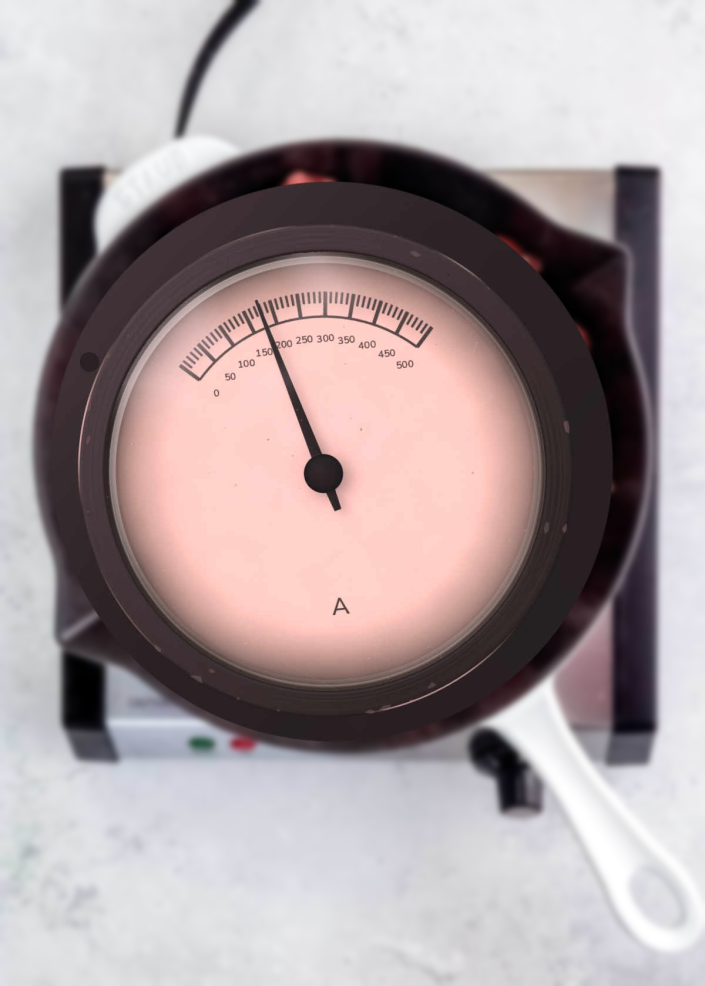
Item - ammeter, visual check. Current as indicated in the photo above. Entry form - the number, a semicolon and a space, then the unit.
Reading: 180; A
